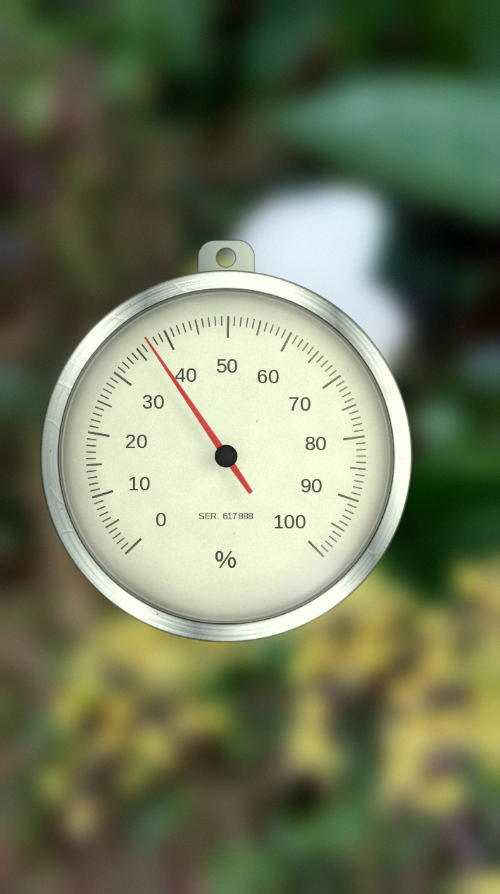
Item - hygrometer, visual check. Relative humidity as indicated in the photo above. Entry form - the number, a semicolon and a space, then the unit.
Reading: 37; %
